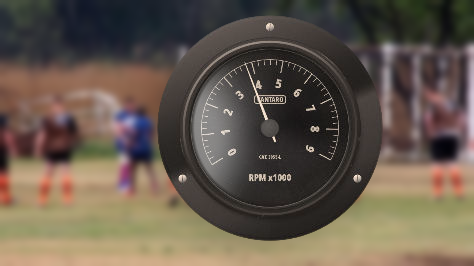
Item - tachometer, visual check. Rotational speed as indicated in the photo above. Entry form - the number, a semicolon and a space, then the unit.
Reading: 3800; rpm
